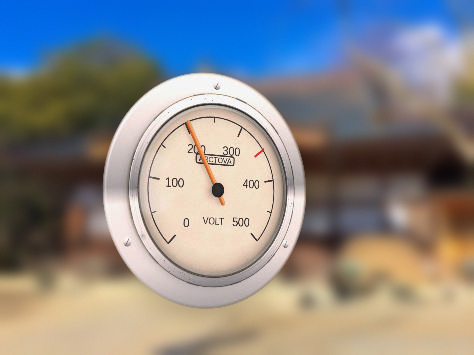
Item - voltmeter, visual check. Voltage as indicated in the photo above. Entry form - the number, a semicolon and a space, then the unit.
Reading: 200; V
